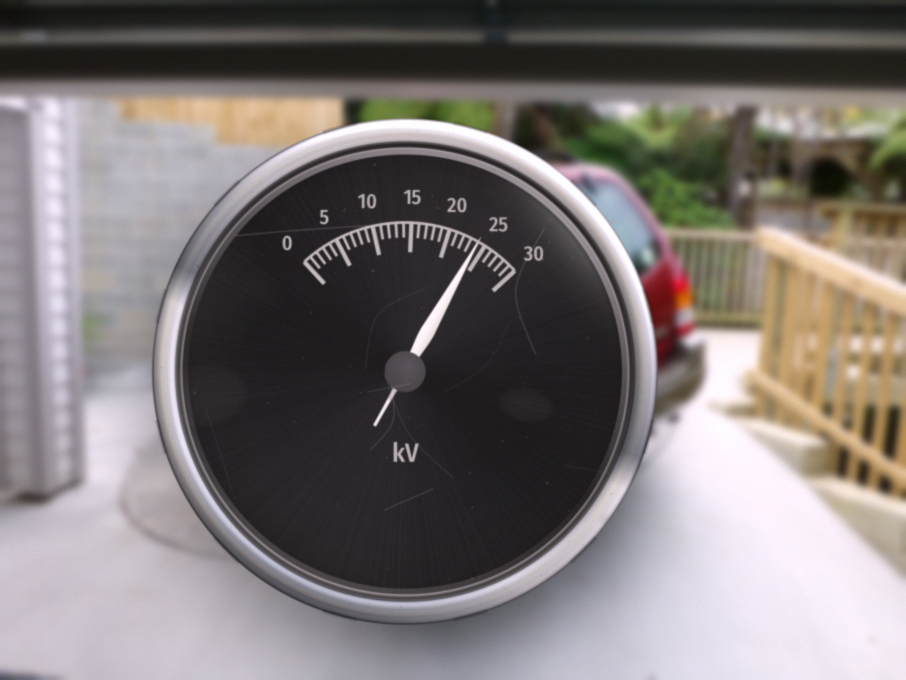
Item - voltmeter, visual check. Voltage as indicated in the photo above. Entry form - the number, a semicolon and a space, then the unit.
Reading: 24; kV
